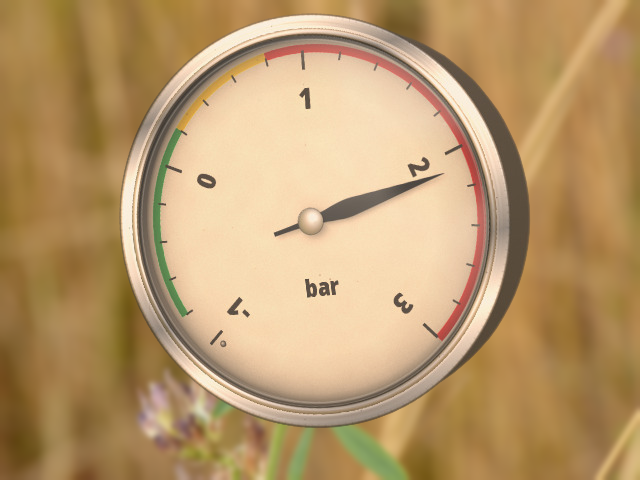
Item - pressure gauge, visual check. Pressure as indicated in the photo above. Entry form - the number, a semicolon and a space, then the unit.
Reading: 2.1; bar
